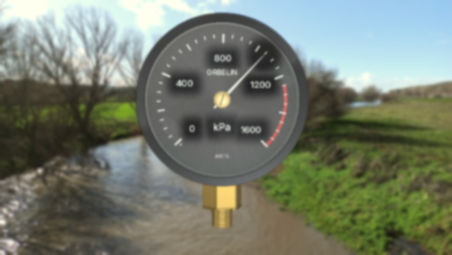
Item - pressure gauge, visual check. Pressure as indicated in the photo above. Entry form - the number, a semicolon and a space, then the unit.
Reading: 1050; kPa
